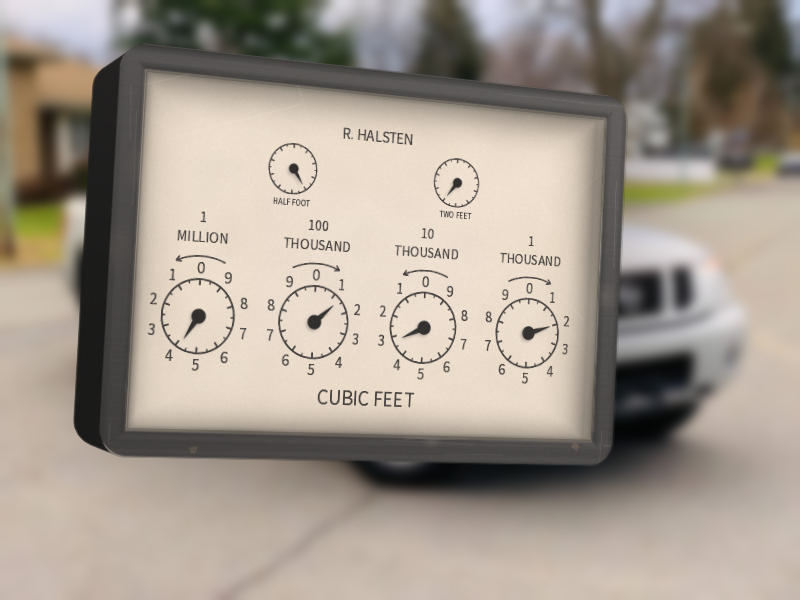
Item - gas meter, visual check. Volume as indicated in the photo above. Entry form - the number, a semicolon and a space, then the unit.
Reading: 413200; ft³
